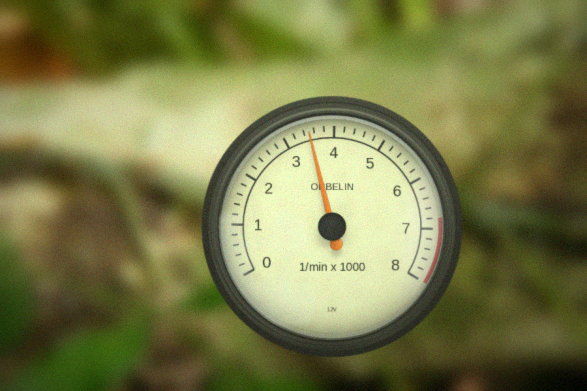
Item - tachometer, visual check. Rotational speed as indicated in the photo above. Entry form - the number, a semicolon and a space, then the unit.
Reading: 3500; rpm
